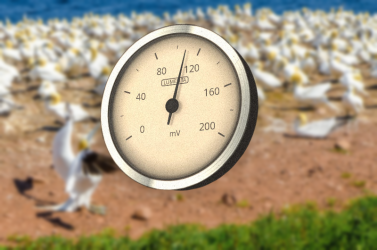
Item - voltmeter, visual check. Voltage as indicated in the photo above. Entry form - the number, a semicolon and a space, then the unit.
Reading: 110; mV
